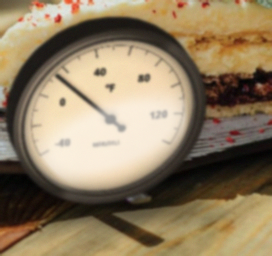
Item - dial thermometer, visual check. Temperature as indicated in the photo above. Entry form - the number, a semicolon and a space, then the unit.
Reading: 15; °F
